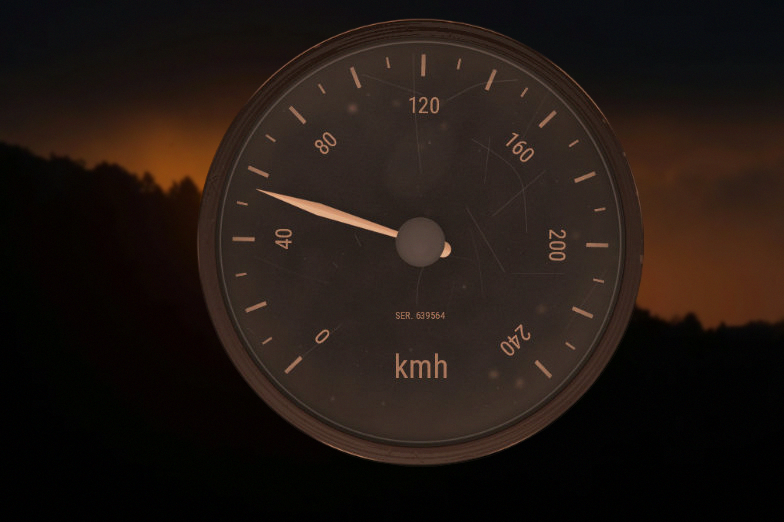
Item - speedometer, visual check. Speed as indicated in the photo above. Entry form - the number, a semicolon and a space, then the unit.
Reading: 55; km/h
